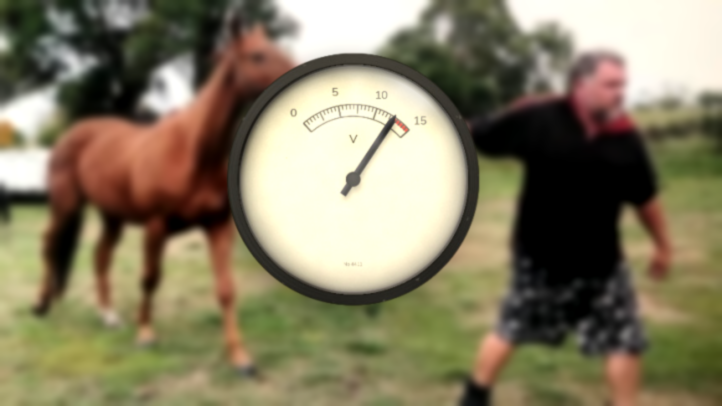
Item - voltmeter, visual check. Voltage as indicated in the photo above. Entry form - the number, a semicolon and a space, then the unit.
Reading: 12.5; V
